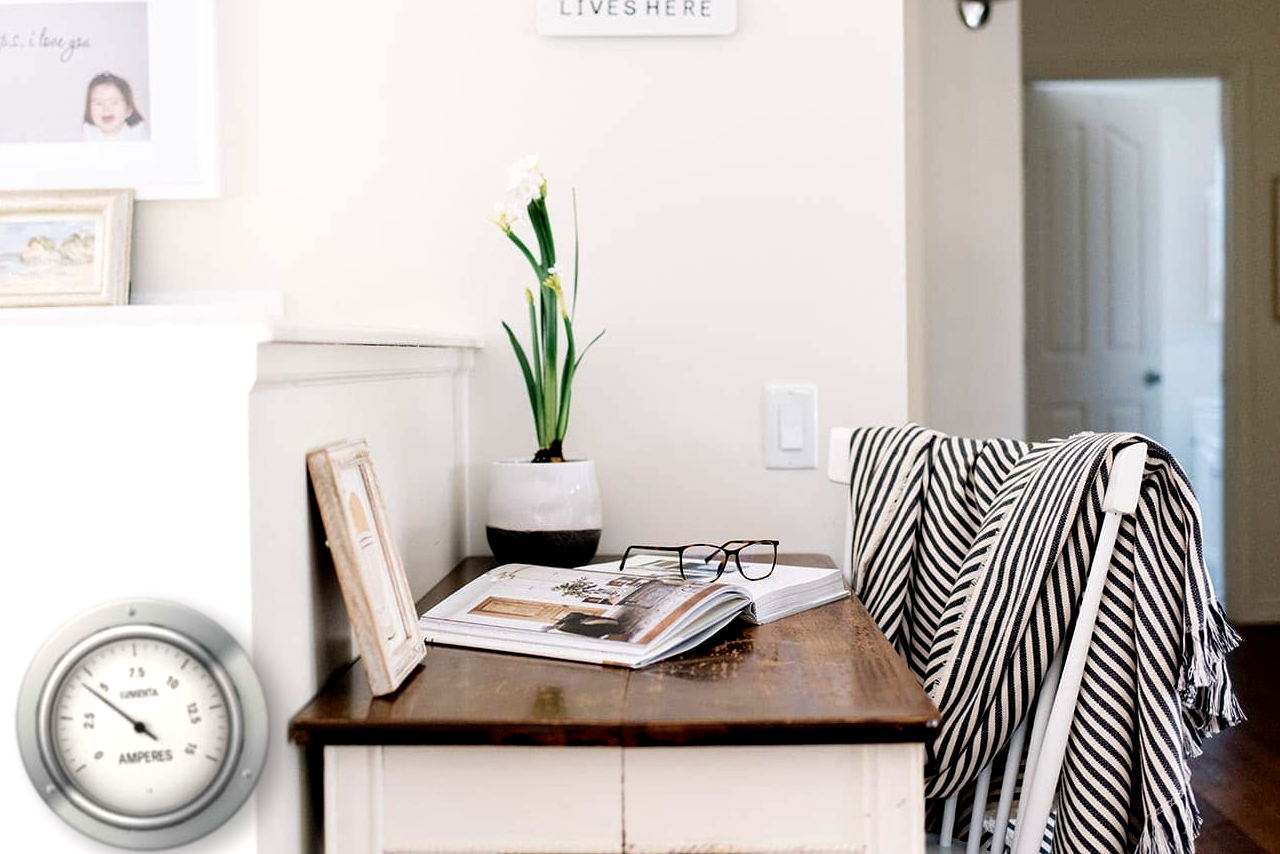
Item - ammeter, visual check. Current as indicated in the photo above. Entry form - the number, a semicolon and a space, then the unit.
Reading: 4.5; A
